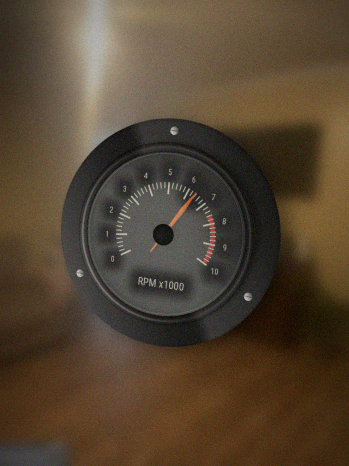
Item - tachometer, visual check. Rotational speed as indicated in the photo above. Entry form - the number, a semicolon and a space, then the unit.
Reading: 6400; rpm
